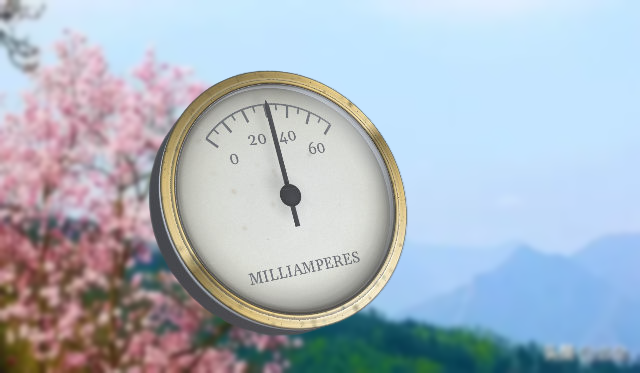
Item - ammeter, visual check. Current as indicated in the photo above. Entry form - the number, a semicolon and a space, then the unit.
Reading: 30; mA
